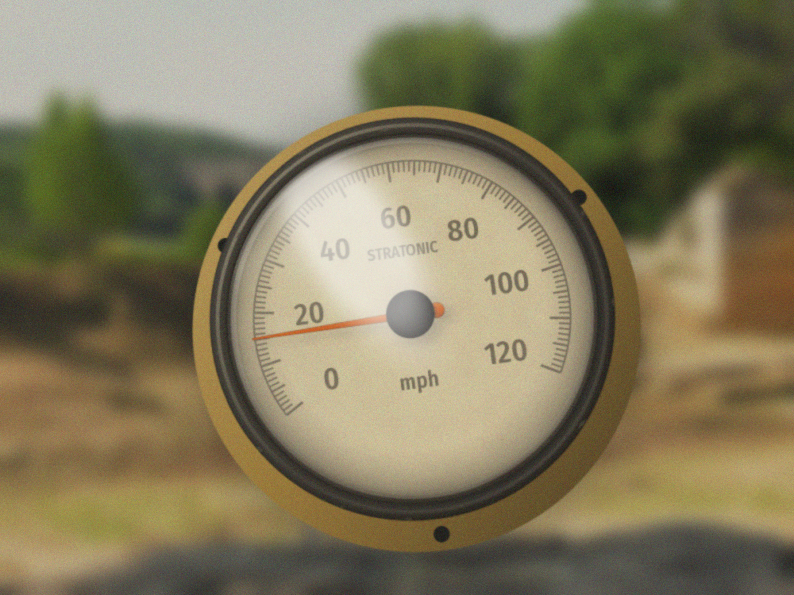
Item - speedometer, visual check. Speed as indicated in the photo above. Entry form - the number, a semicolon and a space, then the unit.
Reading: 15; mph
